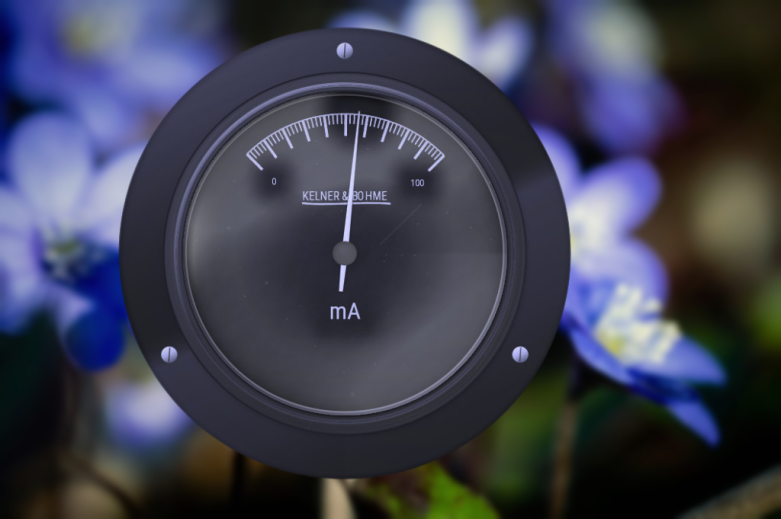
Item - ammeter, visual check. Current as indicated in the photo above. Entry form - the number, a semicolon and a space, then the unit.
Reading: 56; mA
